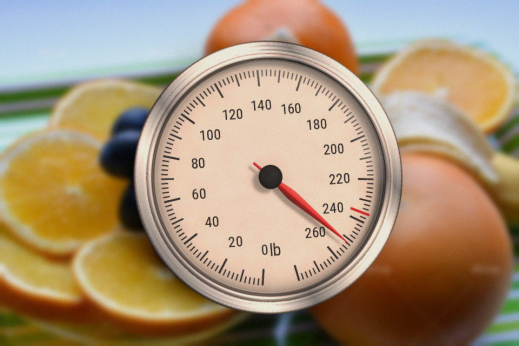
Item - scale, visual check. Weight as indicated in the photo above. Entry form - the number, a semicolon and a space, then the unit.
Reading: 252; lb
